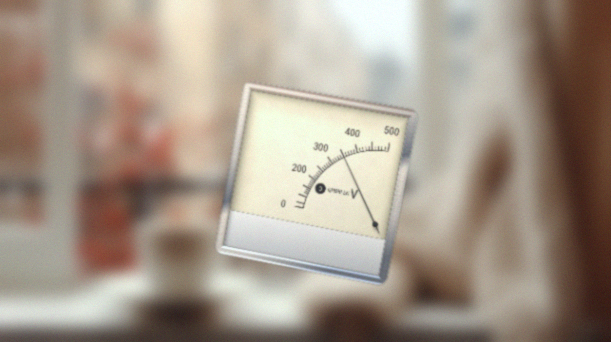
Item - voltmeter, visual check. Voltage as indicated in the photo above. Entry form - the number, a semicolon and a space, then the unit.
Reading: 350; V
